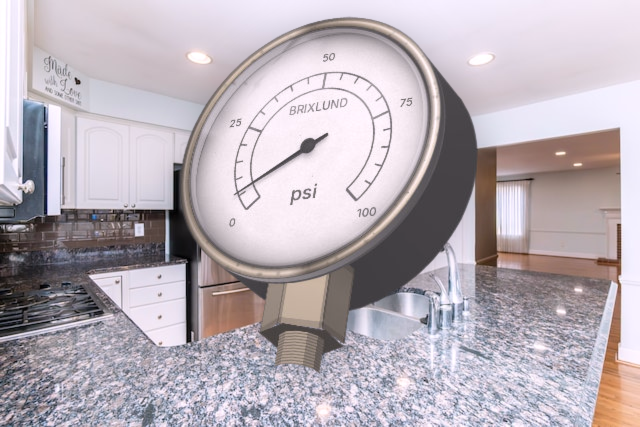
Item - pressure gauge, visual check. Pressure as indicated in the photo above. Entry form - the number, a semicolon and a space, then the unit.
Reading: 5; psi
